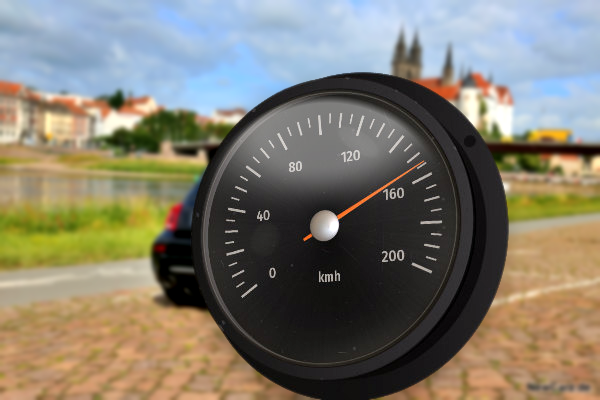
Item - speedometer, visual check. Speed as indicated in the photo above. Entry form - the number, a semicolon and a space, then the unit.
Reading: 155; km/h
